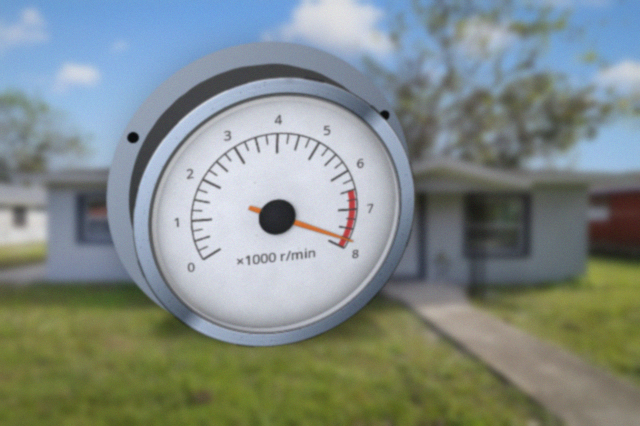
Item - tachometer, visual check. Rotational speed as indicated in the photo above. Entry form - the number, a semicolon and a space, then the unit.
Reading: 7750; rpm
